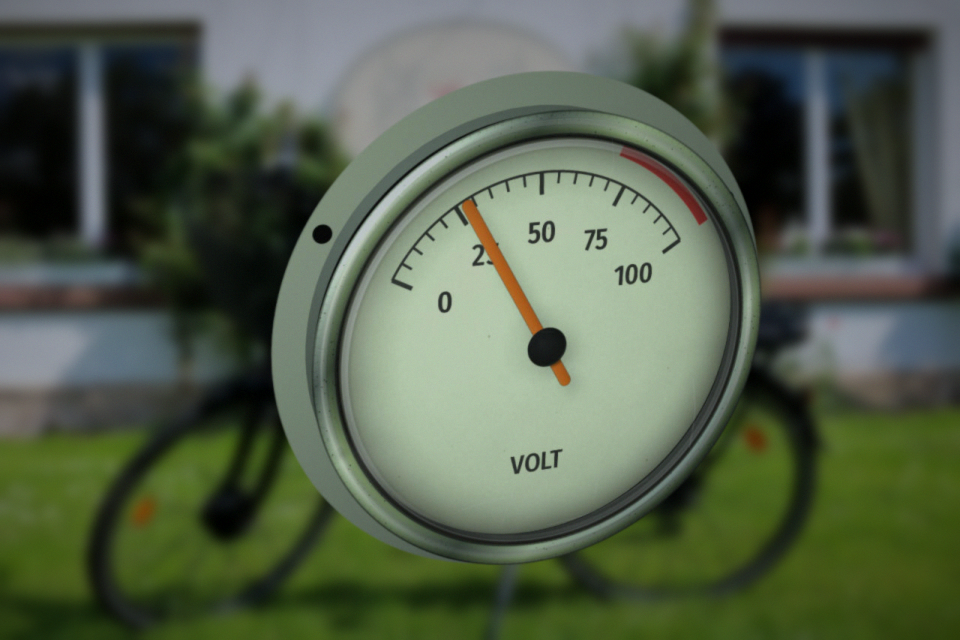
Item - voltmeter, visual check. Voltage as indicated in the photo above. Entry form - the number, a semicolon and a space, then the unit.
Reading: 27.5; V
